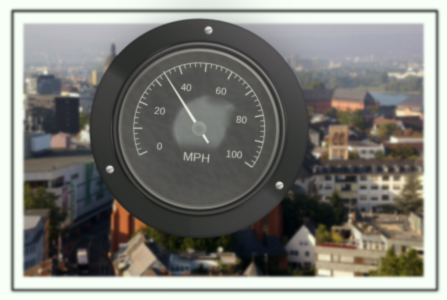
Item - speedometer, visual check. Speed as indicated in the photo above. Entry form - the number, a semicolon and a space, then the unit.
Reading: 34; mph
